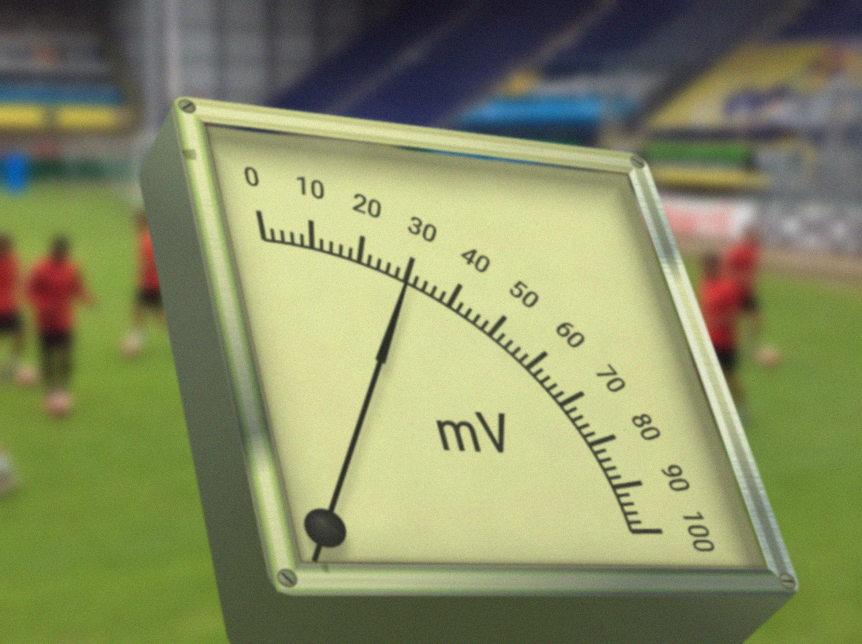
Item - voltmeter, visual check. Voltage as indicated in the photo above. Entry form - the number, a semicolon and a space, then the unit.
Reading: 30; mV
